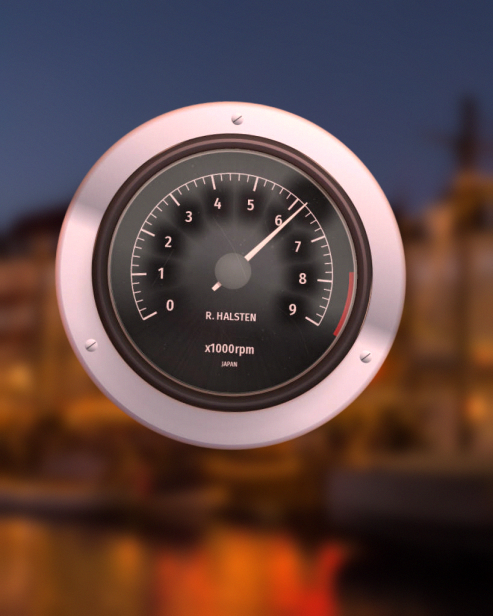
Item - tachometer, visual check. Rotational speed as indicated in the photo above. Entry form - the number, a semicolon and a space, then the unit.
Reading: 6200; rpm
